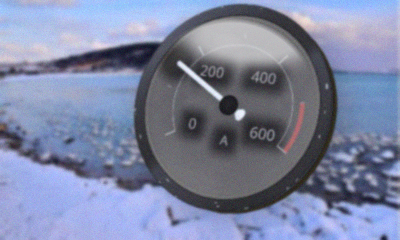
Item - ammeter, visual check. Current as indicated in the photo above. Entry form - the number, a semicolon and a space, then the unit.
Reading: 150; A
